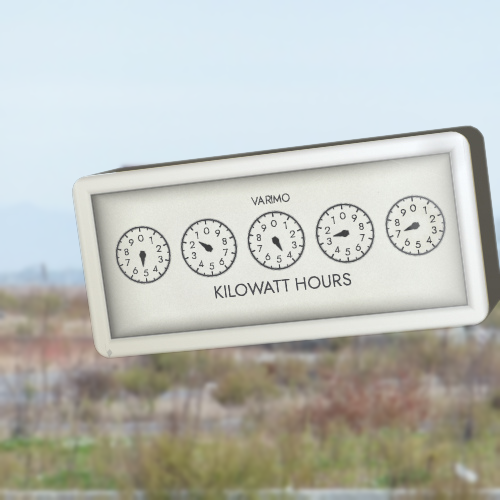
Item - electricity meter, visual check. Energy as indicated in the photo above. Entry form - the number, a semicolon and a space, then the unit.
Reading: 51427; kWh
